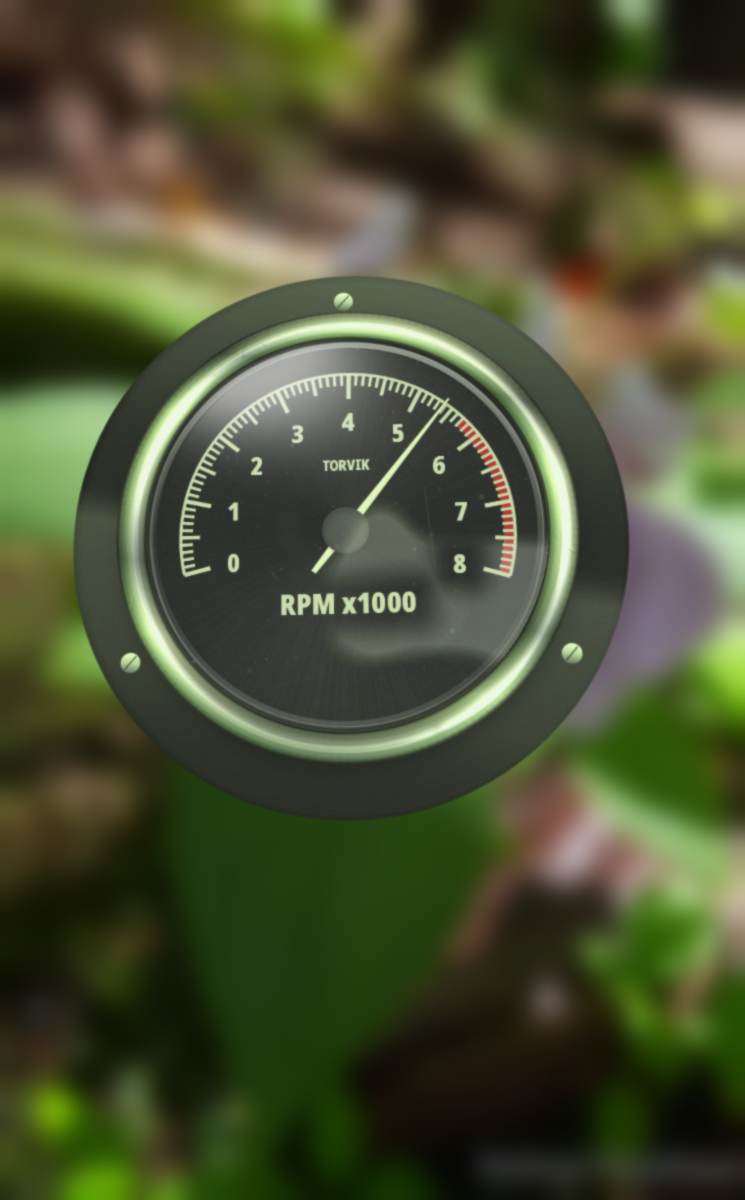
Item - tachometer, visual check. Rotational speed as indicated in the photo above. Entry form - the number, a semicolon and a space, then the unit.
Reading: 5400; rpm
